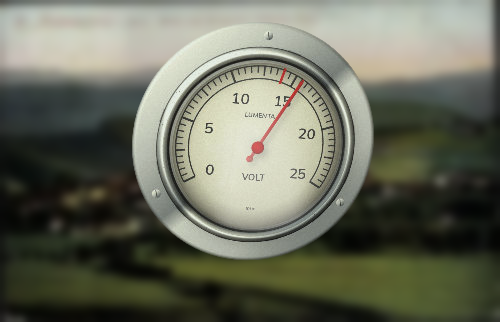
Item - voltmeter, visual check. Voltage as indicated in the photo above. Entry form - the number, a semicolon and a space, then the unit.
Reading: 15.5; V
